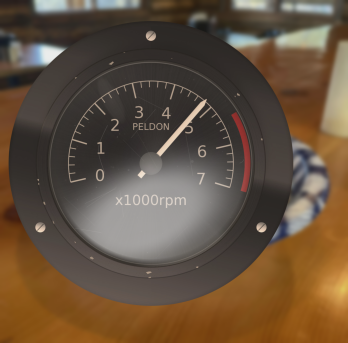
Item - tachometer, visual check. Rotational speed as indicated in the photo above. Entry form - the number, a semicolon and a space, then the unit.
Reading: 4800; rpm
